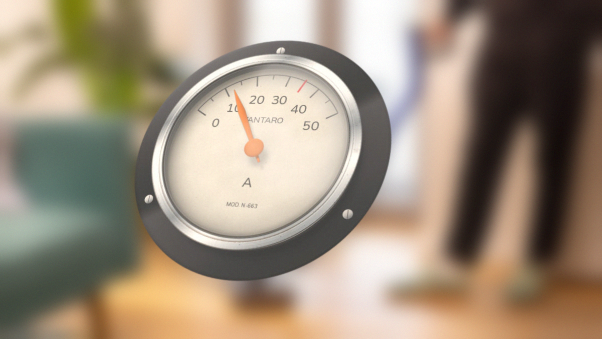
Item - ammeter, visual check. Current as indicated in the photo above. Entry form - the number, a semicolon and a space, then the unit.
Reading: 12.5; A
